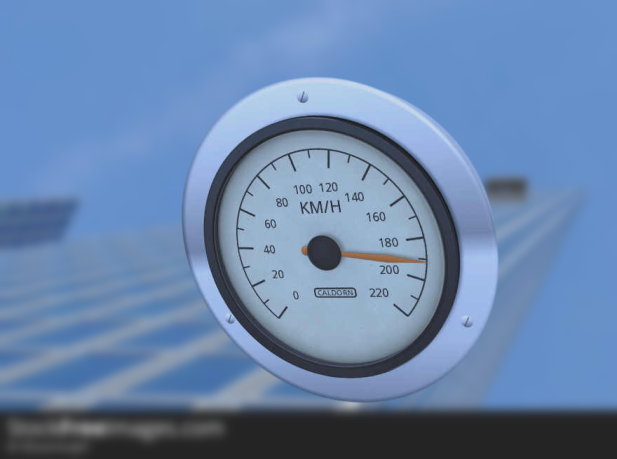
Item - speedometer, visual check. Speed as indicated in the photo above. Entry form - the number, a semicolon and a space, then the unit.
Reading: 190; km/h
